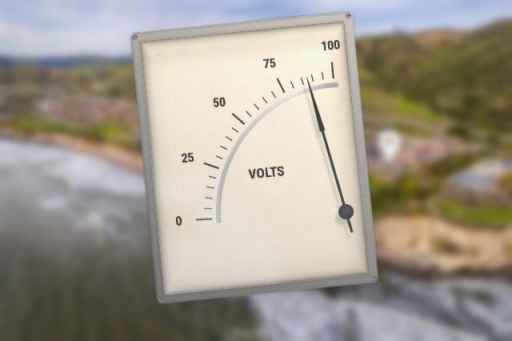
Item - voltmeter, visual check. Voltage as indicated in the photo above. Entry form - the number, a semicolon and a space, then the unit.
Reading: 87.5; V
